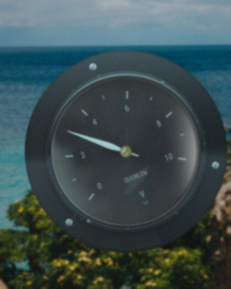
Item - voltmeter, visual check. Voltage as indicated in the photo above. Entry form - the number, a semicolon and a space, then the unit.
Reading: 3; V
